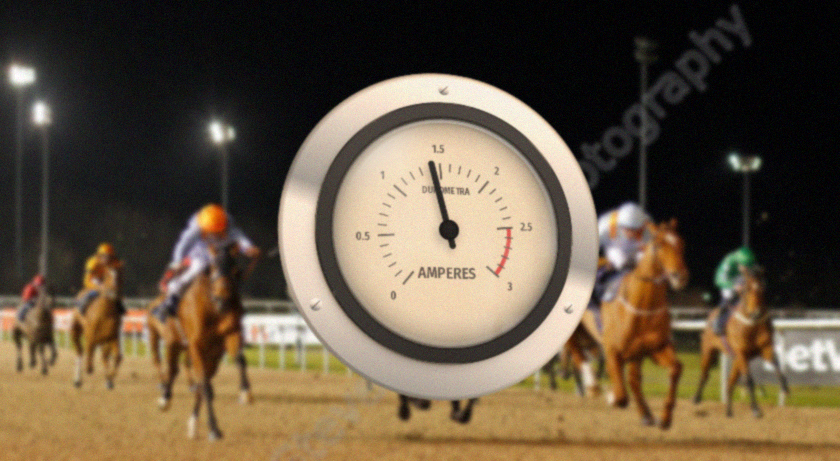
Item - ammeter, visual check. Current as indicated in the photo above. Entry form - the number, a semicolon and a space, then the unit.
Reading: 1.4; A
